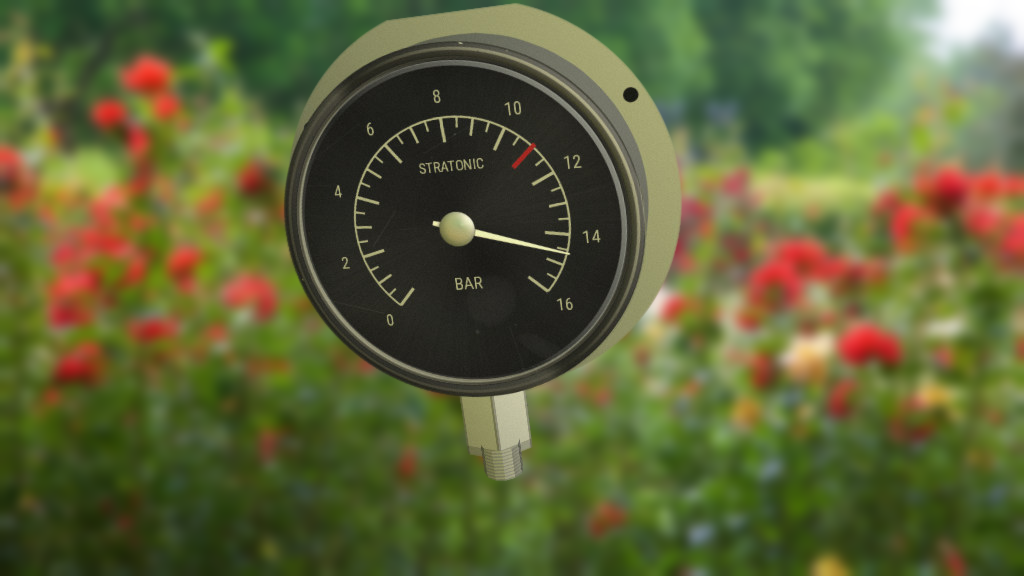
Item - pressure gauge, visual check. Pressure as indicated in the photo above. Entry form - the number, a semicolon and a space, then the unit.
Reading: 14.5; bar
